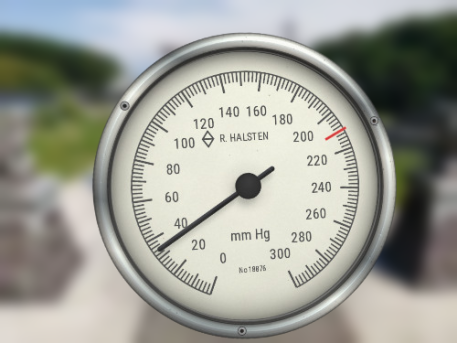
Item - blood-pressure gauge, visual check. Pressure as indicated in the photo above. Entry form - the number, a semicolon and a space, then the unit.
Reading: 34; mmHg
